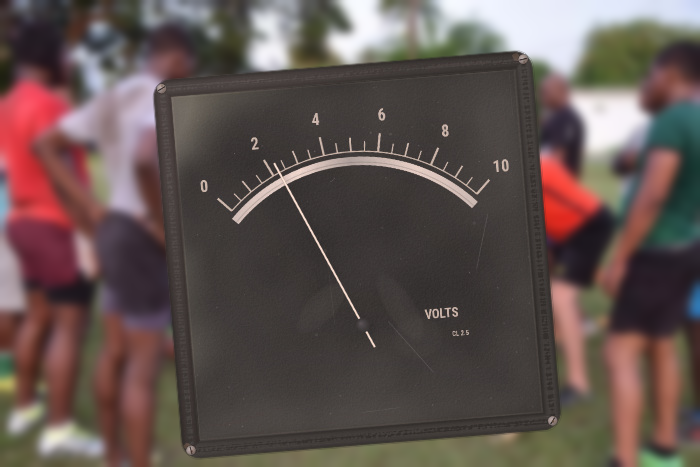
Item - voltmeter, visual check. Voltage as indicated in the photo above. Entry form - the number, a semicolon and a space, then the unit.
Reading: 2.25; V
